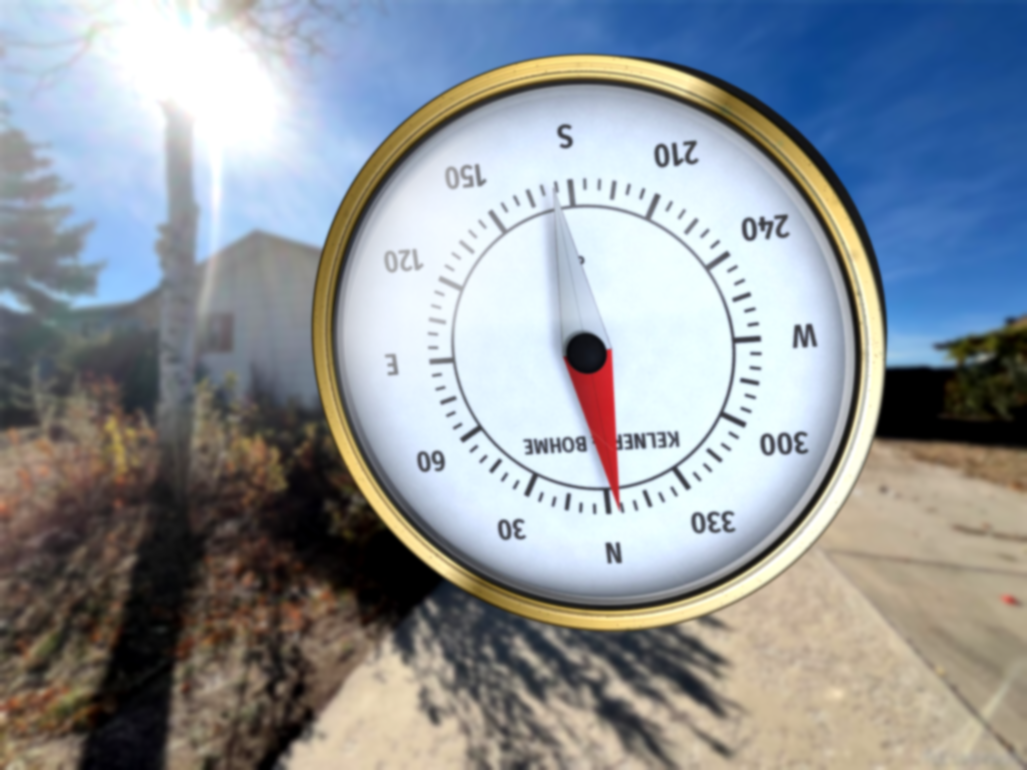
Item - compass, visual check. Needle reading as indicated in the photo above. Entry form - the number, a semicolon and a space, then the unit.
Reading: 355; °
